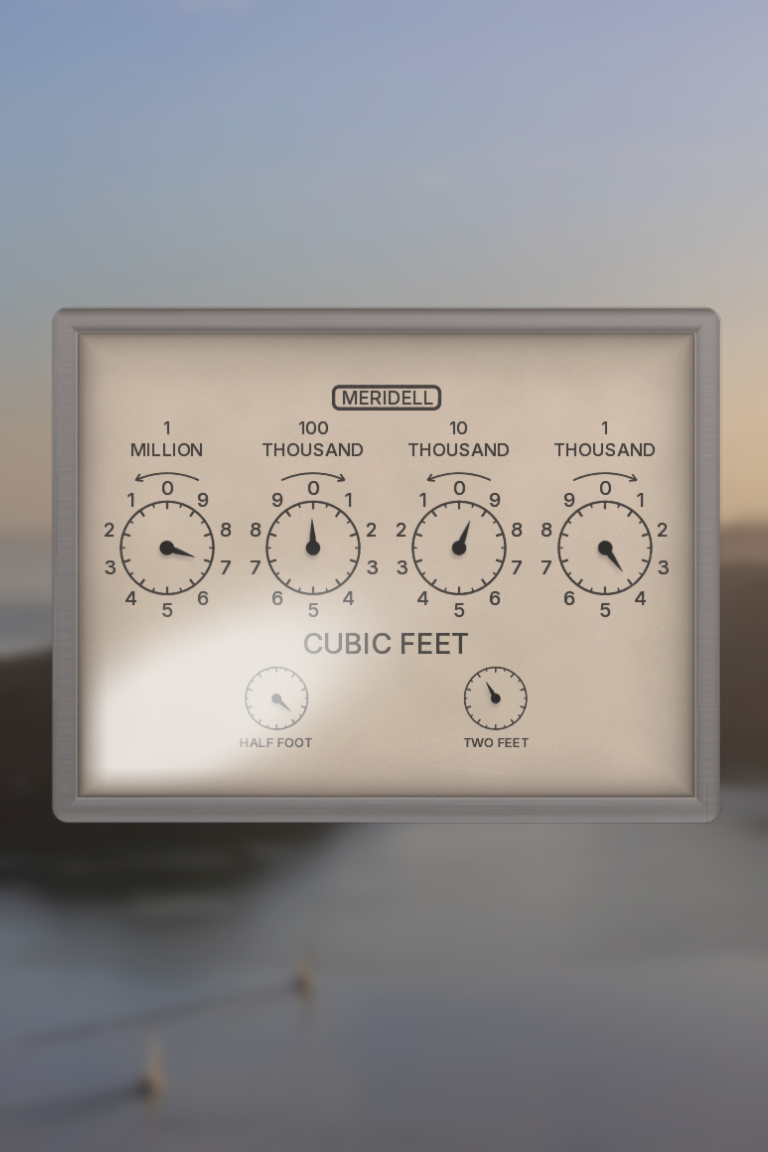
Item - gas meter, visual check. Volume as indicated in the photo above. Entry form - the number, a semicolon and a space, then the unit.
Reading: 699400; ft³
